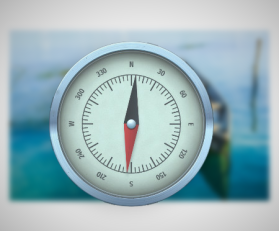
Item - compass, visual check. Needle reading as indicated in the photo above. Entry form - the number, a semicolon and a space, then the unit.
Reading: 185; °
